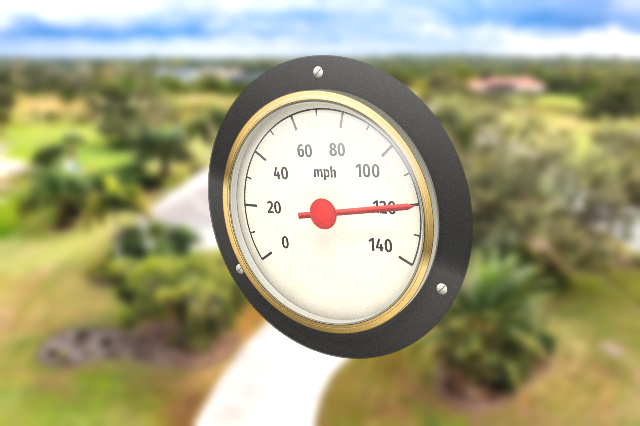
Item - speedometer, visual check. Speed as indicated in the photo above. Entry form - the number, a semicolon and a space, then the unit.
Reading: 120; mph
